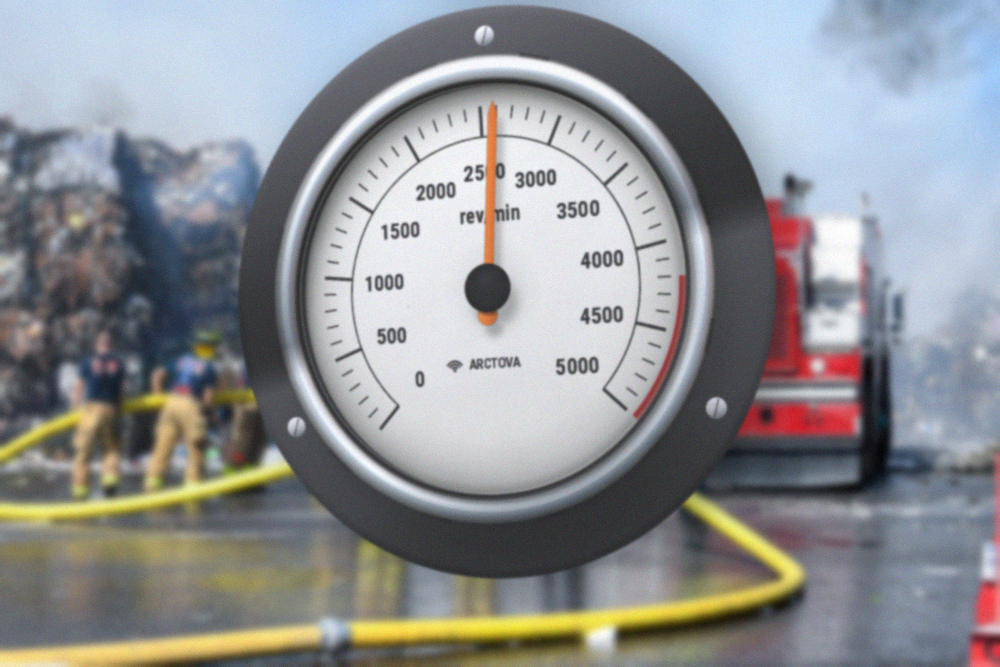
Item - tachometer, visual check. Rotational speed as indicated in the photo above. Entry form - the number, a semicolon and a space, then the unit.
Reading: 2600; rpm
